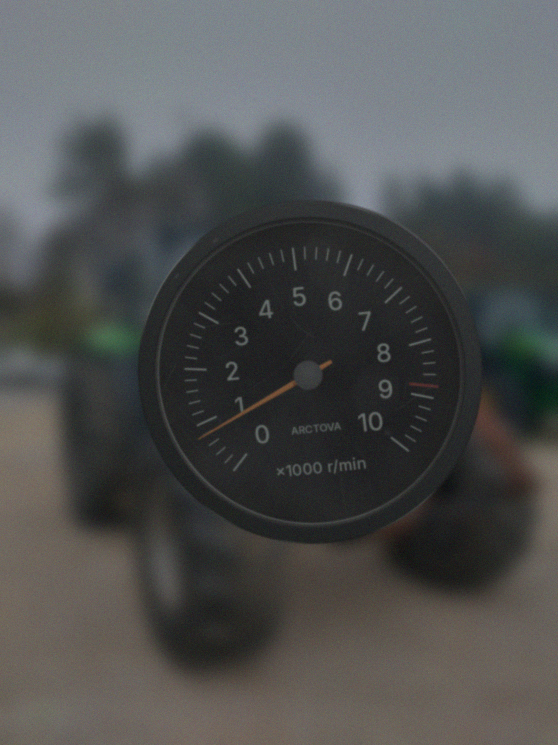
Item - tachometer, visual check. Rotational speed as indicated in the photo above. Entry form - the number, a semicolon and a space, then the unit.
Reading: 800; rpm
